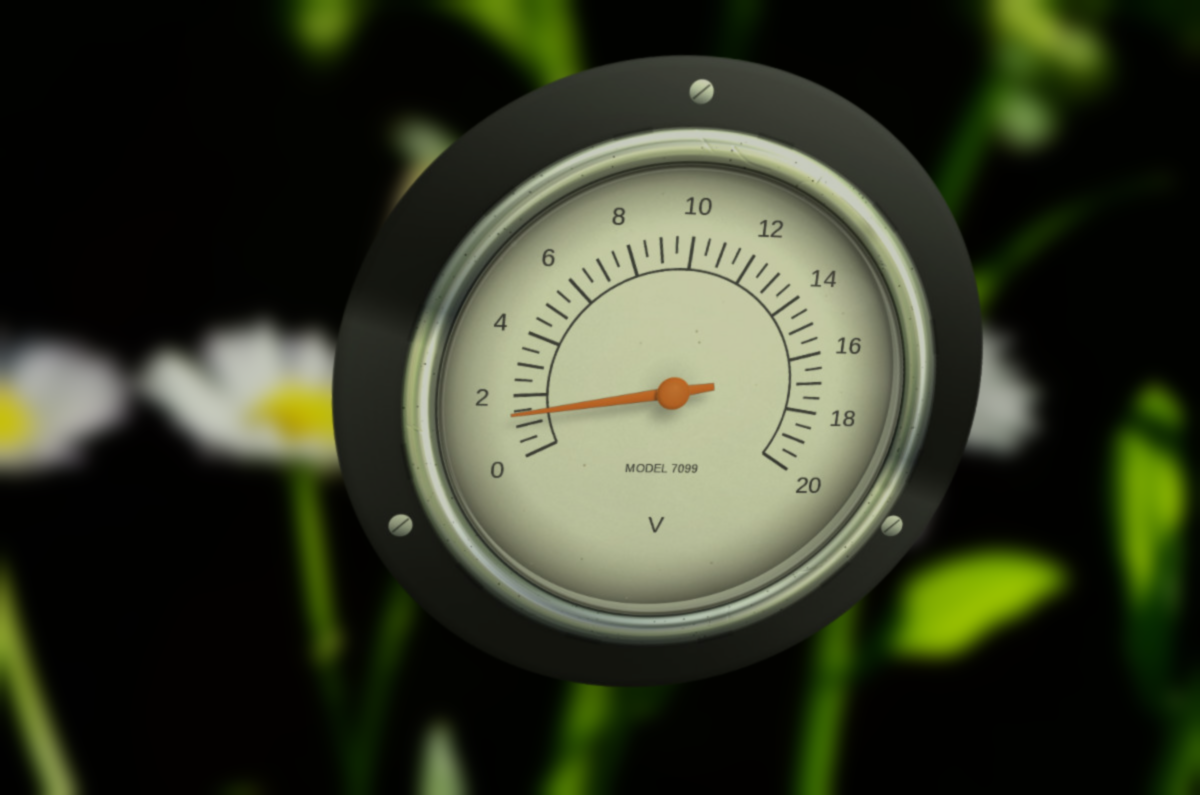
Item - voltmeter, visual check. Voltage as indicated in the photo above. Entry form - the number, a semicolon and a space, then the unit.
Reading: 1.5; V
